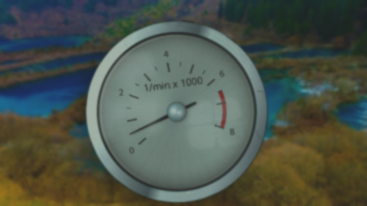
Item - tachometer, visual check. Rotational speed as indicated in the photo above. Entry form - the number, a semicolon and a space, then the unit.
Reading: 500; rpm
